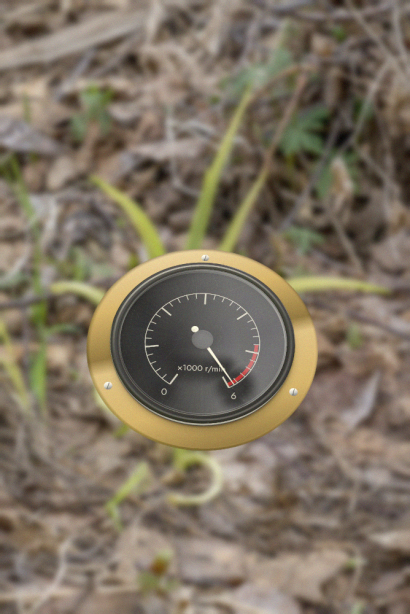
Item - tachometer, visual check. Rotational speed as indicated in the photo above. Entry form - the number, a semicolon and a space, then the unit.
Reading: 5900; rpm
